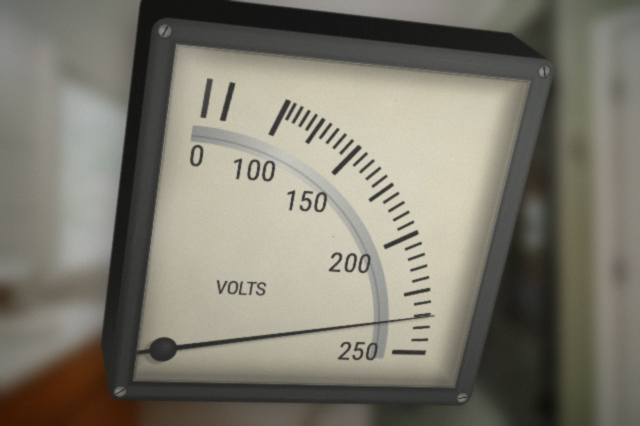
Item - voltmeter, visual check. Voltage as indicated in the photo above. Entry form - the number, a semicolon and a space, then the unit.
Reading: 235; V
